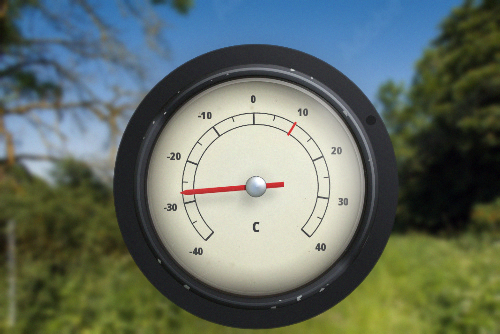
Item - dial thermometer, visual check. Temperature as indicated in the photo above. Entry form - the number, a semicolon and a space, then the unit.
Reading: -27.5; °C
